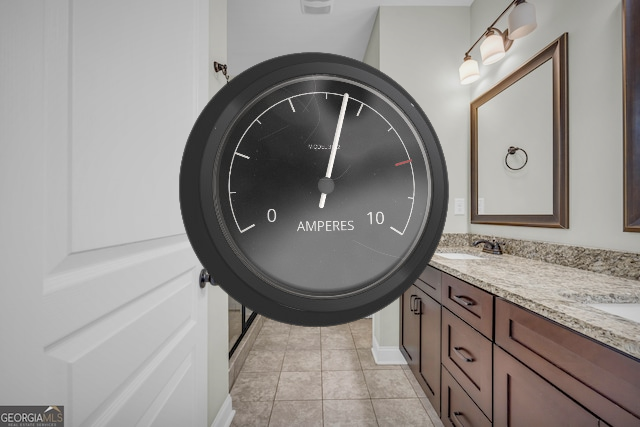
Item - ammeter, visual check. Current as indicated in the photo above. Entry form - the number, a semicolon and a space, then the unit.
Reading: 5.5; A
